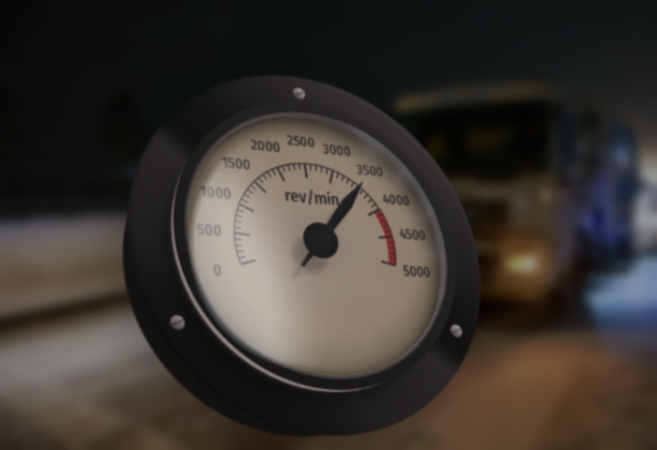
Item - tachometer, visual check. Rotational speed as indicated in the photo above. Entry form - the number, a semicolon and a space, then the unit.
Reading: 3500; rpm
